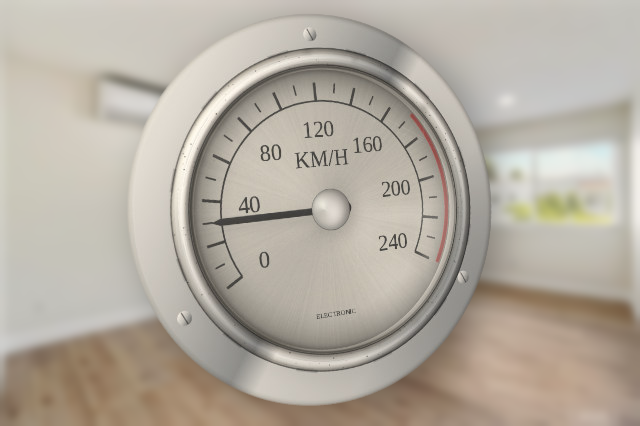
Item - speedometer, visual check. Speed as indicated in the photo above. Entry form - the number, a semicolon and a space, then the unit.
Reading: 30; km/h
